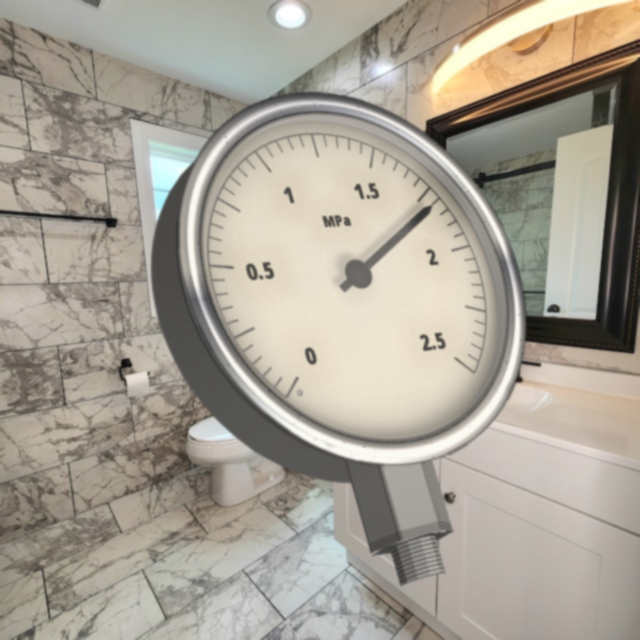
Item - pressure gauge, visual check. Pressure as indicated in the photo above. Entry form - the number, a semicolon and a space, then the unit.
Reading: 1.8; MPa
